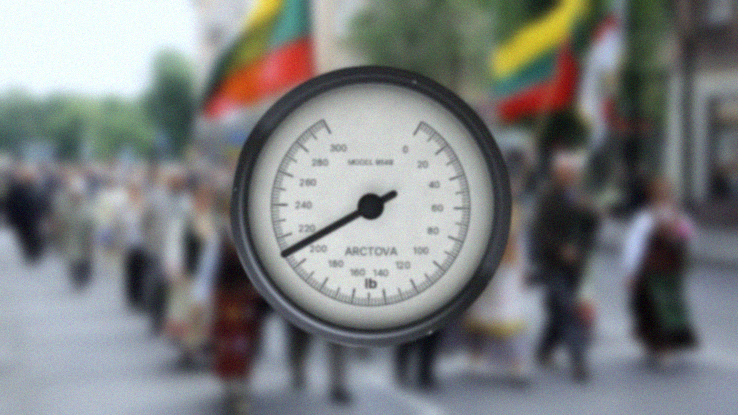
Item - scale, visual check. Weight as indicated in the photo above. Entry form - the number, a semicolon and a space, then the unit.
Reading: 210; lb
